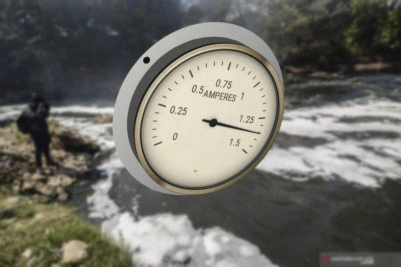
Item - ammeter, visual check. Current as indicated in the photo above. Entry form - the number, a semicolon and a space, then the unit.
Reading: 1.35; A
